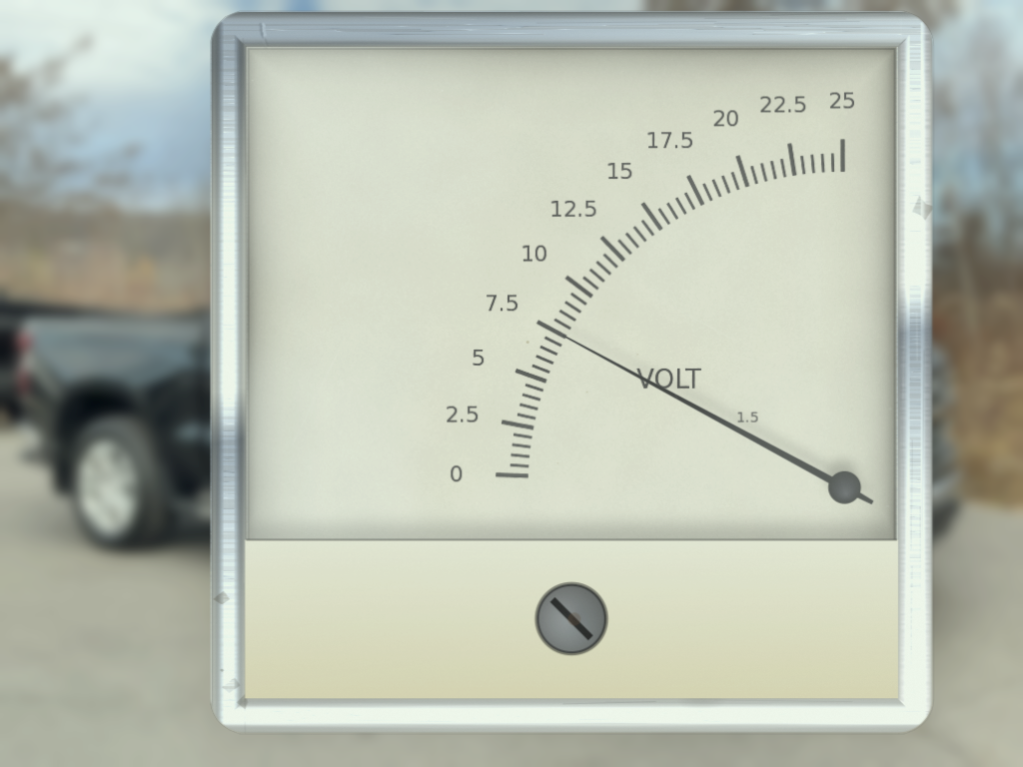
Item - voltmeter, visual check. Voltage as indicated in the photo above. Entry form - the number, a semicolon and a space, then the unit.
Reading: 7.5; V
